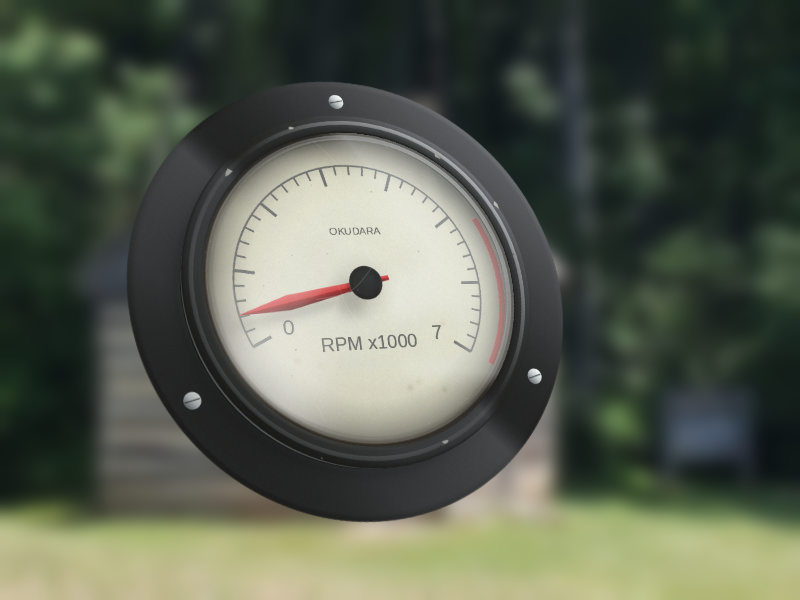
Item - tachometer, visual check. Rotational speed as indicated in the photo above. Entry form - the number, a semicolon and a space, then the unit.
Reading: 400; rpm
